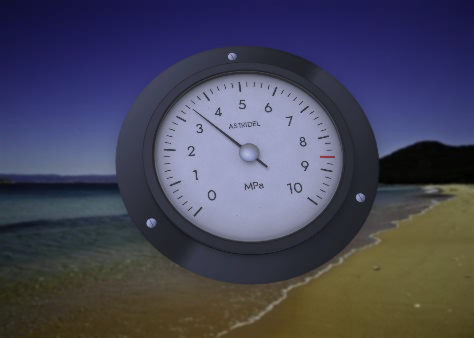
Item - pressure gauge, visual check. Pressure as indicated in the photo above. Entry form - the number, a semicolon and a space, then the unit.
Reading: 3.4; MPa
